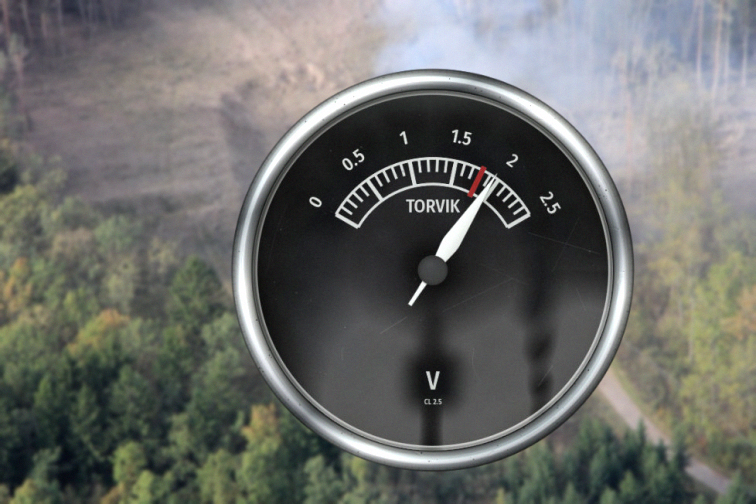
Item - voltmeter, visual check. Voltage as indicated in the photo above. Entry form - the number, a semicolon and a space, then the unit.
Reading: 1.95; V
